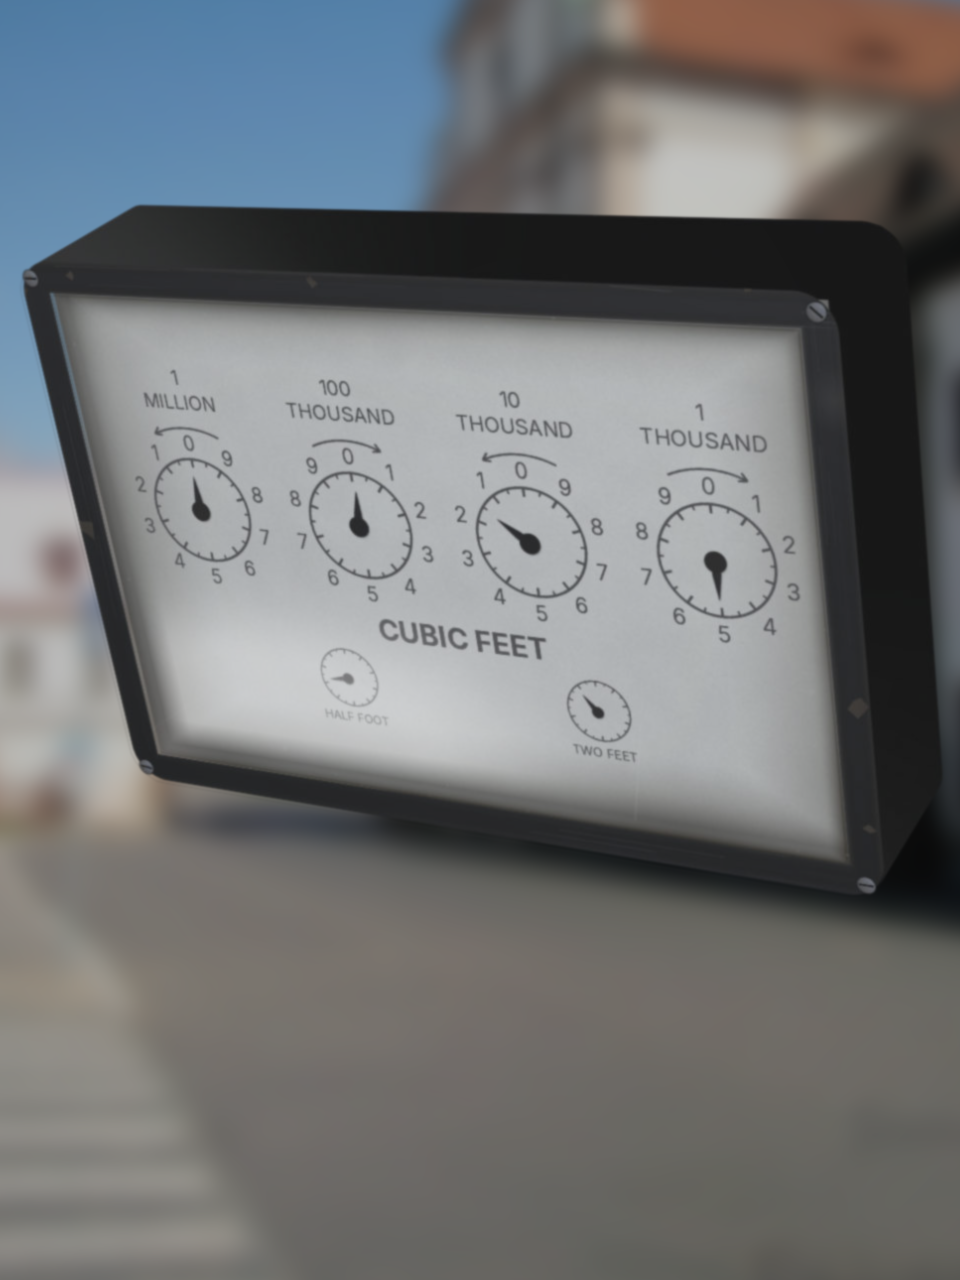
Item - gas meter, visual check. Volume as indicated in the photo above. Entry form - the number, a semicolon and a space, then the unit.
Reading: 1500; ft³
